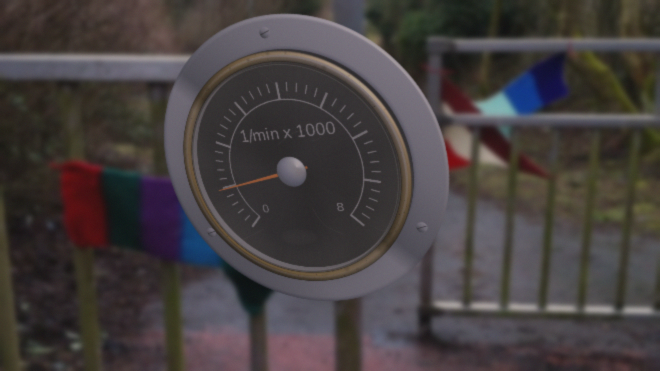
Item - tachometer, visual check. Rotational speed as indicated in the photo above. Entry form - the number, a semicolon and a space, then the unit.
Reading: 1000; rpm
